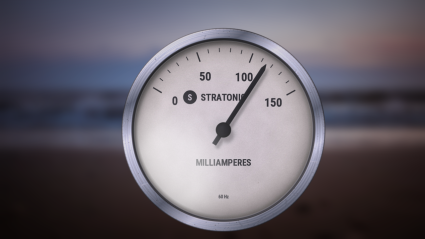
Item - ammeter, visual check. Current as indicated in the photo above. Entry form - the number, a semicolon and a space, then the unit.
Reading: 115; mA
